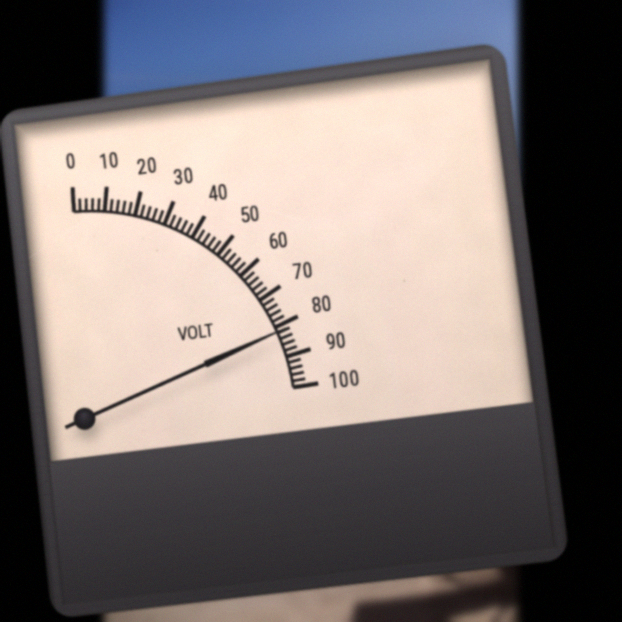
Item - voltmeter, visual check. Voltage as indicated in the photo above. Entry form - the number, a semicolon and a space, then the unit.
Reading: 82; V
